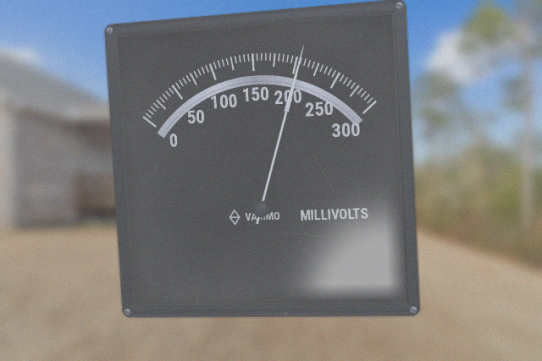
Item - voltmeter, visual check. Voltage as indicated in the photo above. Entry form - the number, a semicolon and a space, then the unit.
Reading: 205; mV
